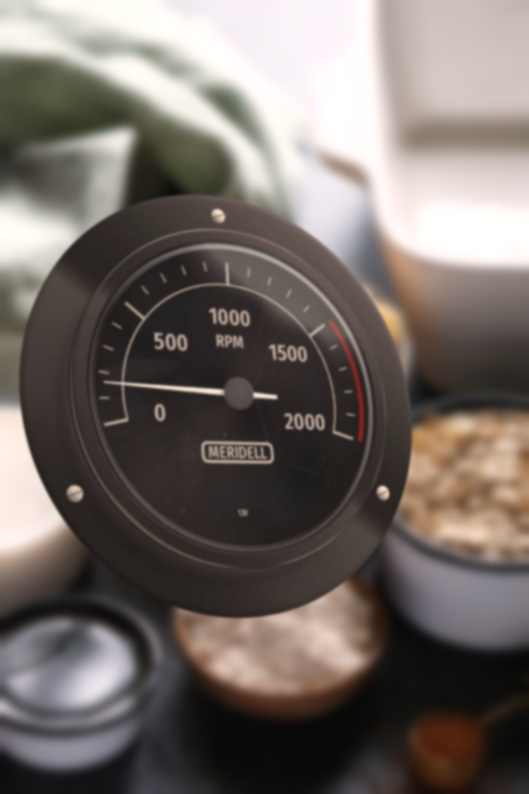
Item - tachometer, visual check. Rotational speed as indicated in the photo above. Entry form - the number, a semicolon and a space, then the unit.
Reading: 150; rpm
